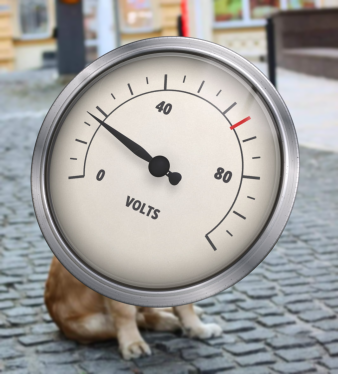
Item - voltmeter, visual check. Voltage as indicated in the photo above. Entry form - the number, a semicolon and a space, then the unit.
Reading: 17.5; V
